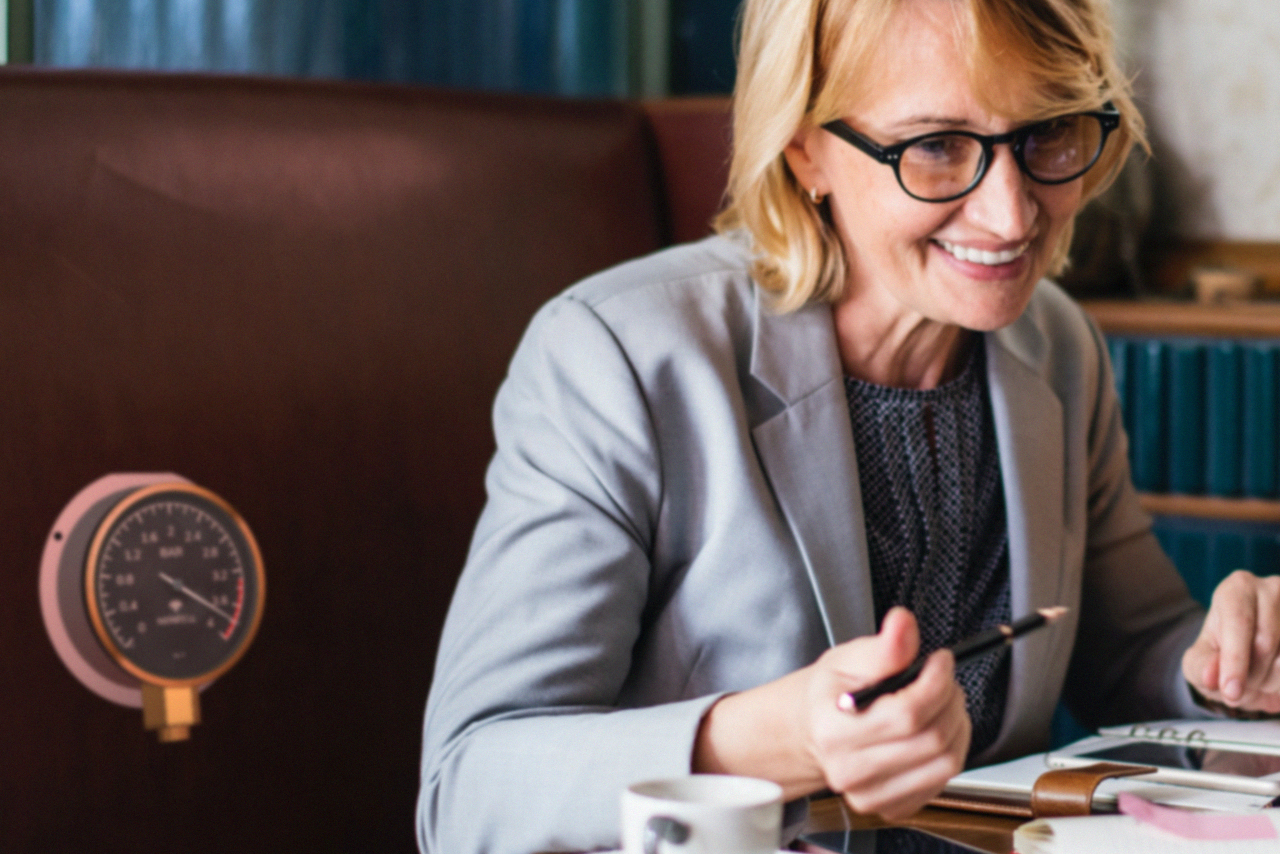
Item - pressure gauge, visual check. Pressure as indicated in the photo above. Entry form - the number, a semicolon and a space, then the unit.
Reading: 3.8; bar
